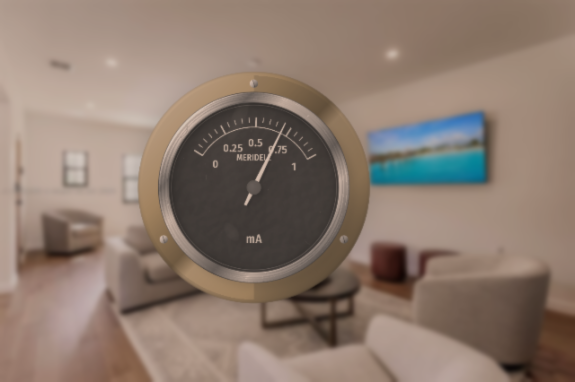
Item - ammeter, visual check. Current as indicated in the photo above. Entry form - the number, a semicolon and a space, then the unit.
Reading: 0.7; mA
